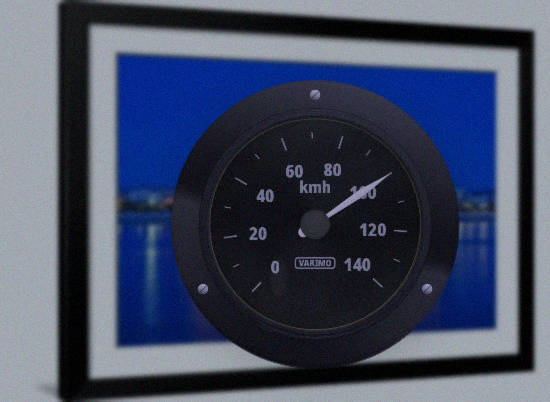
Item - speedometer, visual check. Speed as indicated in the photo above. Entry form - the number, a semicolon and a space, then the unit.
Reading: 100; km/h
